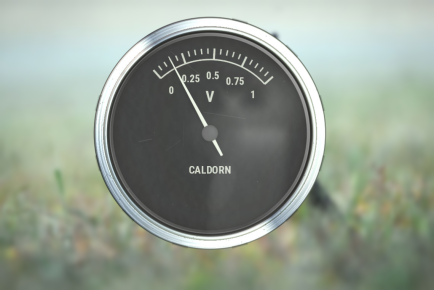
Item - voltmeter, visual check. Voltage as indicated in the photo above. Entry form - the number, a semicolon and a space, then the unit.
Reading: 0.15; V
